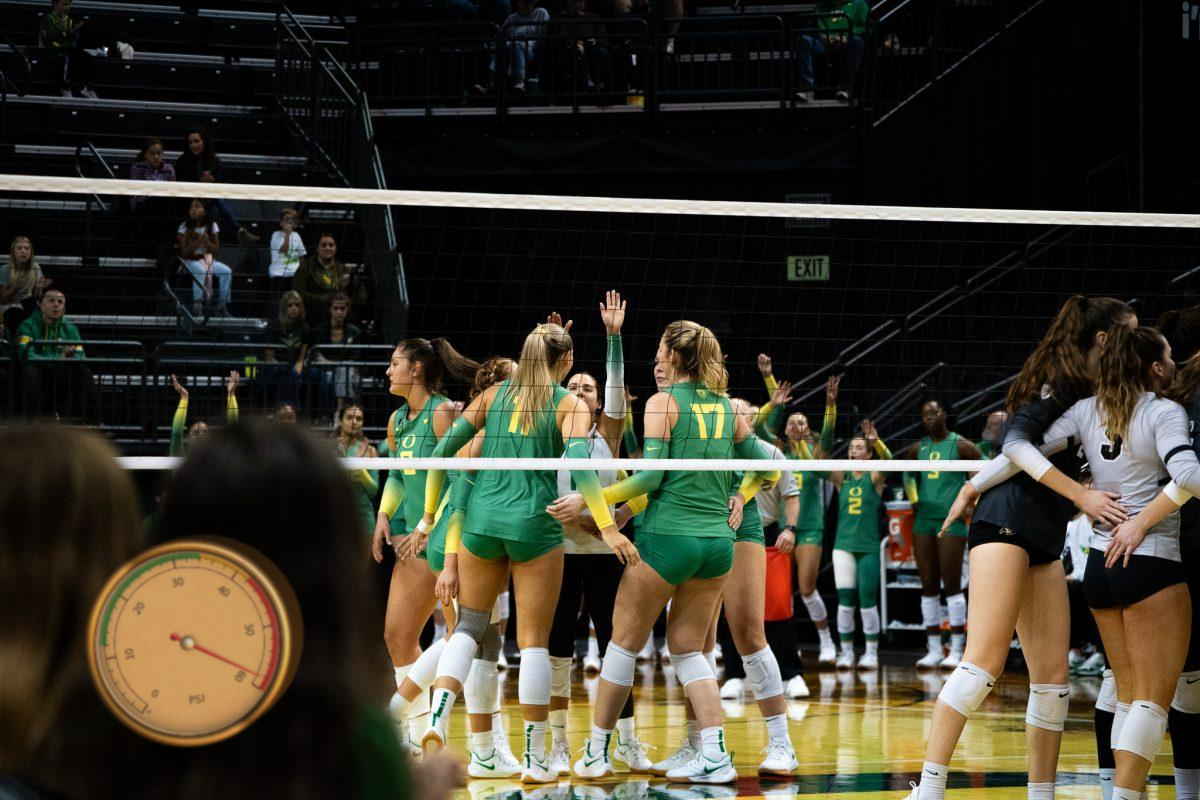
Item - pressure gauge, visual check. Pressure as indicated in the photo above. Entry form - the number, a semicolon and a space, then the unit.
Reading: 58; psi
